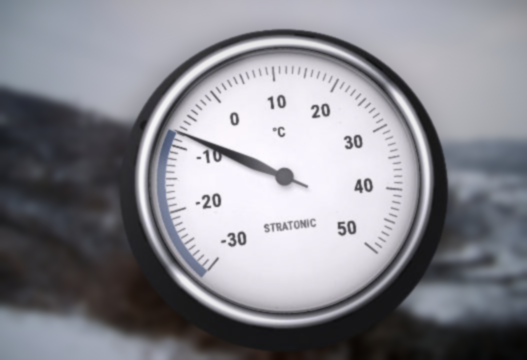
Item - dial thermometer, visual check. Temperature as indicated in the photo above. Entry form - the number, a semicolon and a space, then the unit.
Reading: -8; °C
